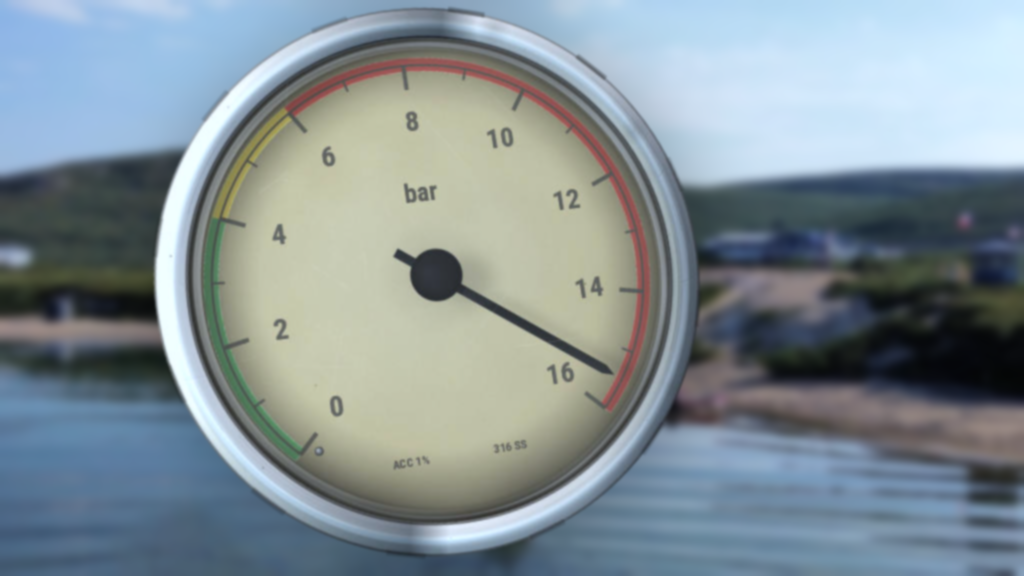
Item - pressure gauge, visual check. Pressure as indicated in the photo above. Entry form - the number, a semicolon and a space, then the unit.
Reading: 15.5; bar
